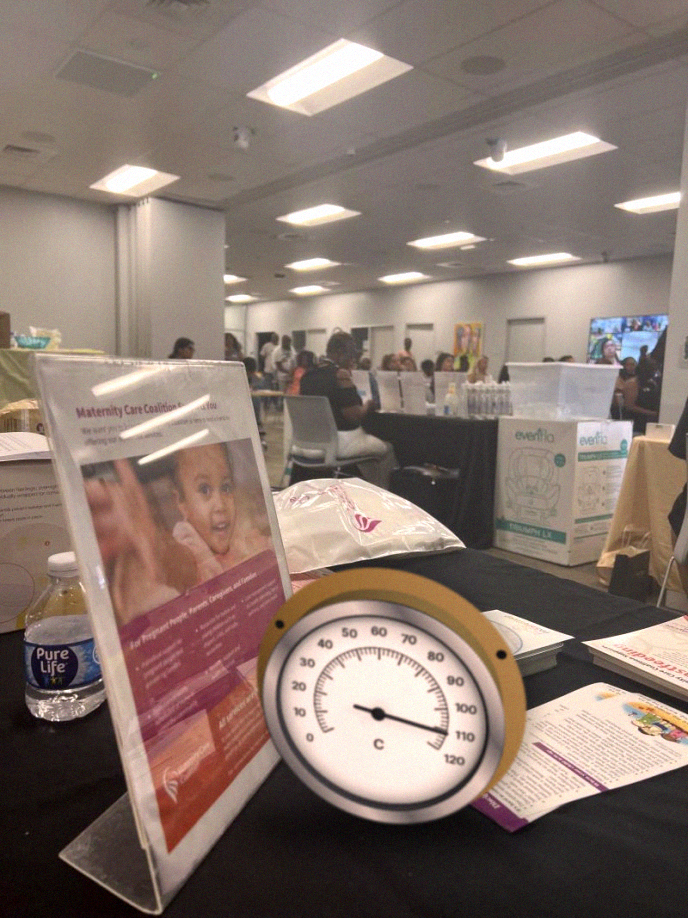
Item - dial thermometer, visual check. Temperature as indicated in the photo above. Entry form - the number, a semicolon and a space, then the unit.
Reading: 110; °C
